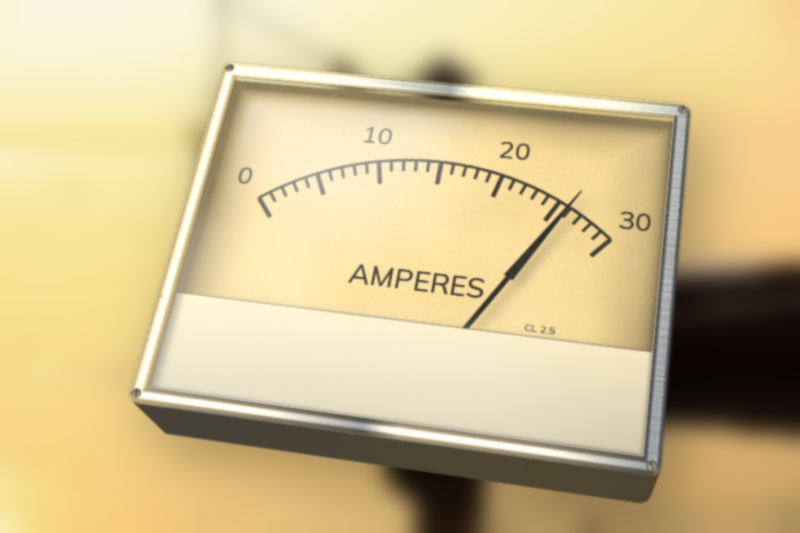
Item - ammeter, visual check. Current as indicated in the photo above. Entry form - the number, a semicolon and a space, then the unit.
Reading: 26; A
